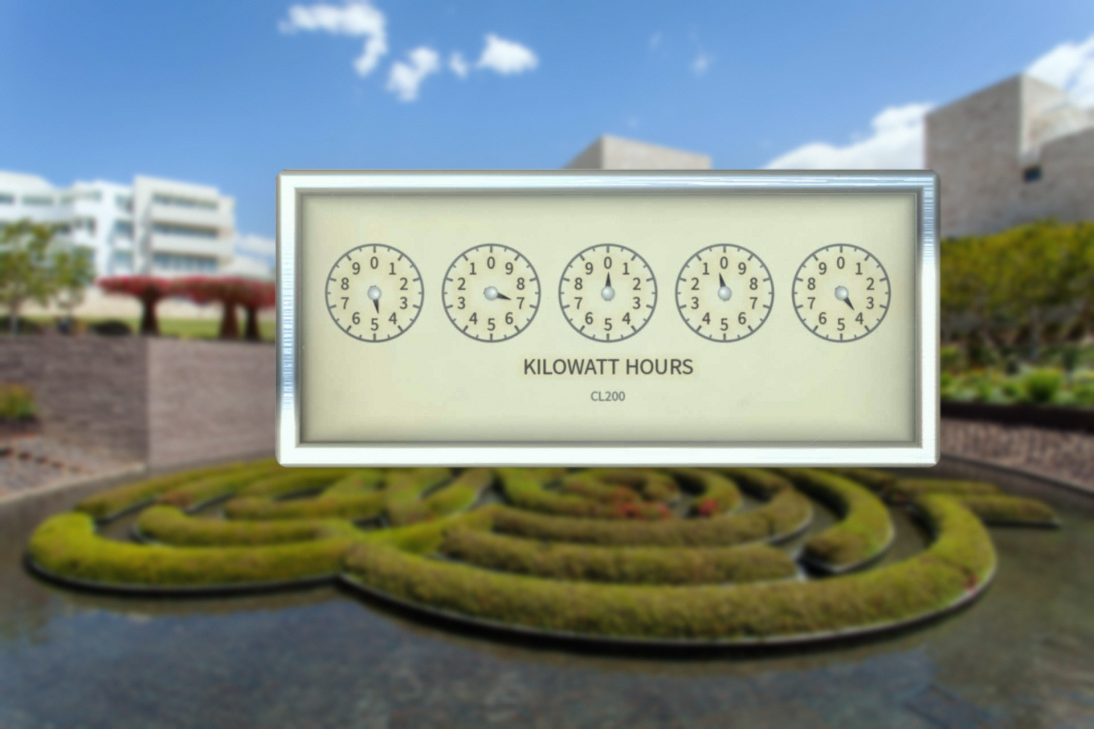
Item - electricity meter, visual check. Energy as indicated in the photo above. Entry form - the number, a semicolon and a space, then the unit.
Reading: 47004; kWh
